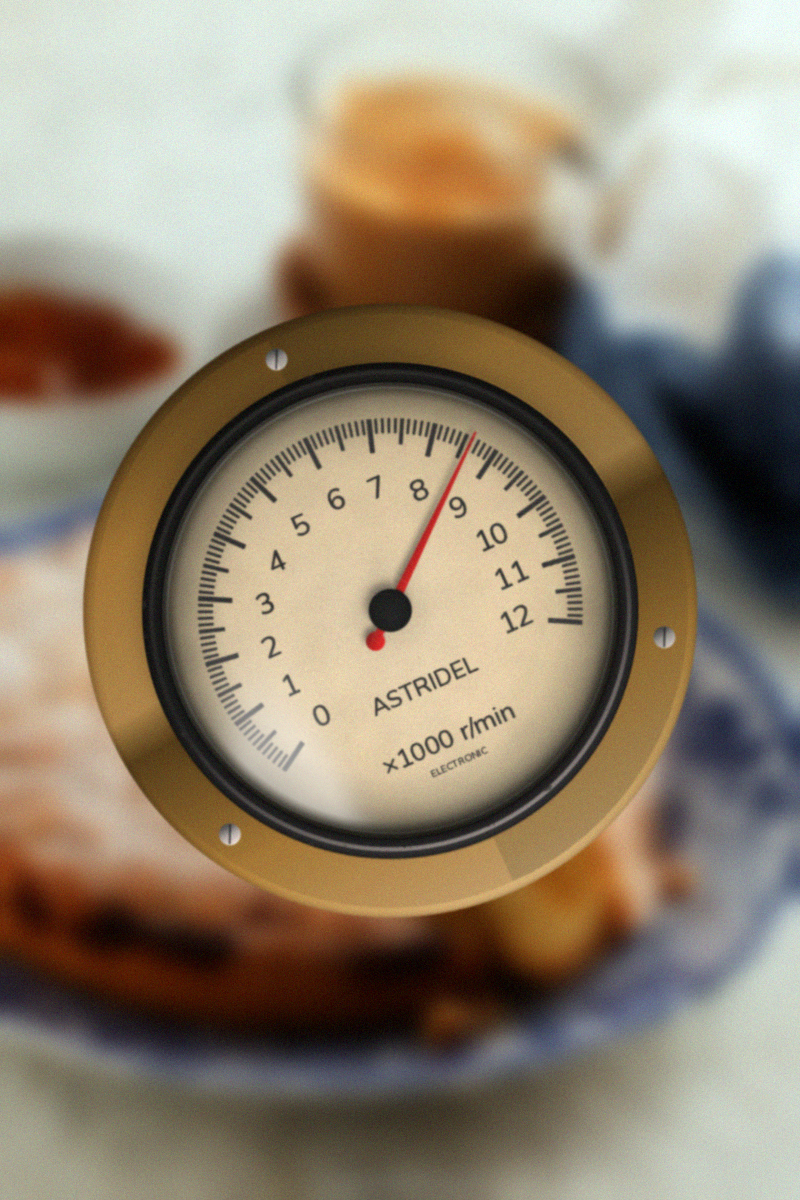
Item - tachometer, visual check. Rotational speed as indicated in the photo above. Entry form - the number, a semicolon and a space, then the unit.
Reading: 8600; rpm
